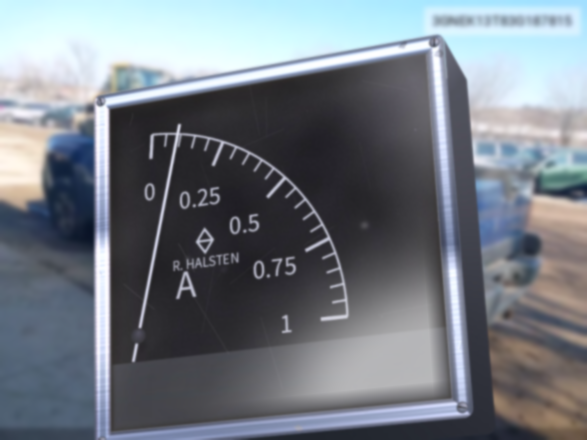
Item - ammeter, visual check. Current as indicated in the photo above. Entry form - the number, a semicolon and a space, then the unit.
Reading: 0.1; A
